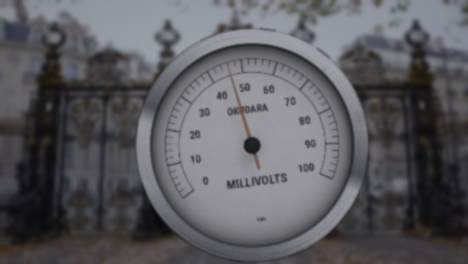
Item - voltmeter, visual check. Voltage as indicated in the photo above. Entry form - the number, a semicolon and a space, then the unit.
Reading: 46; mV
